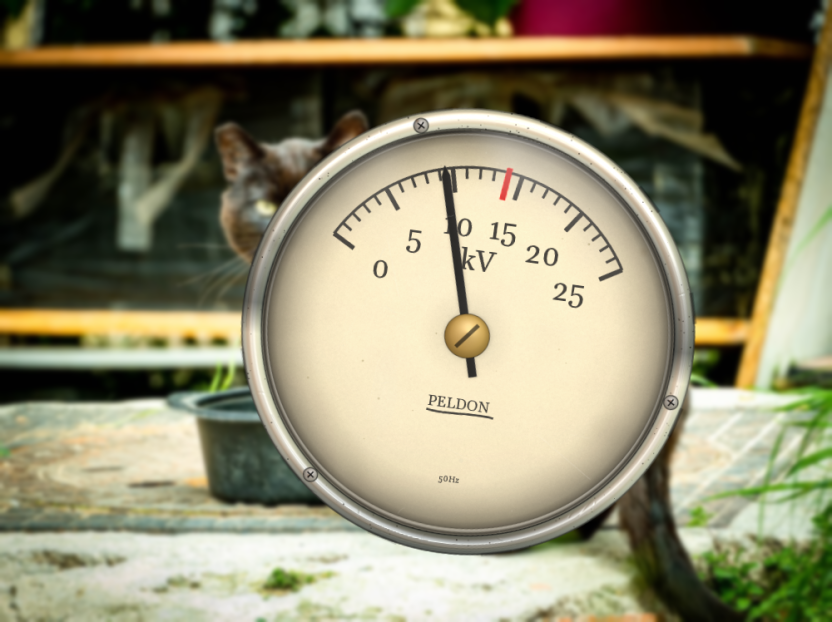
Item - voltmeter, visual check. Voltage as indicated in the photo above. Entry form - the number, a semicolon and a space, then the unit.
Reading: 9.5; kV
